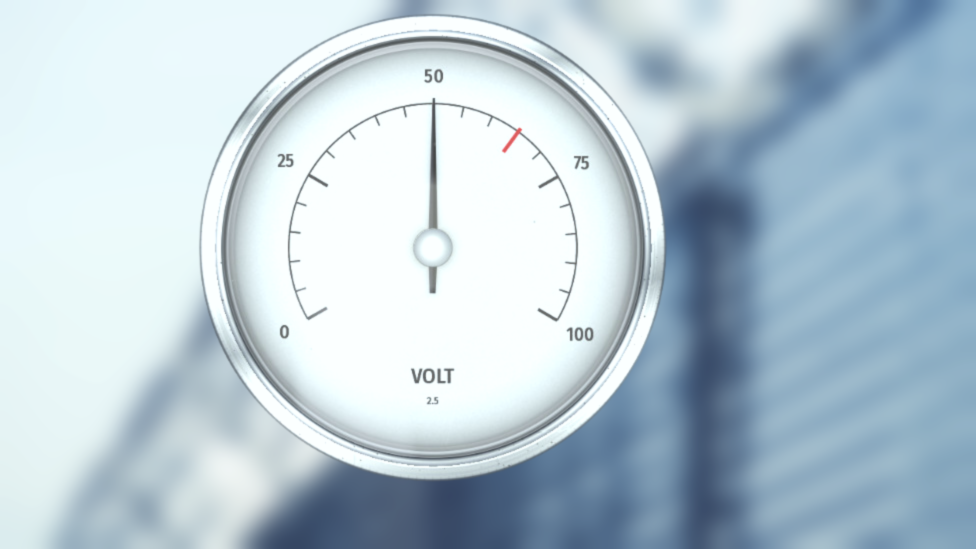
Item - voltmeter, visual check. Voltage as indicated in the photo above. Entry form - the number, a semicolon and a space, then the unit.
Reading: 50; V
